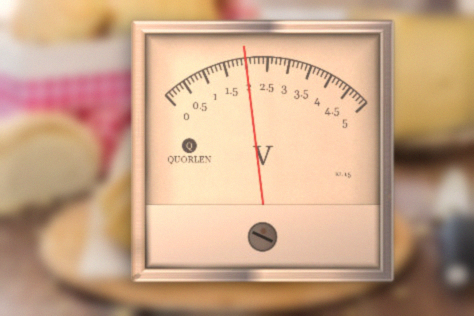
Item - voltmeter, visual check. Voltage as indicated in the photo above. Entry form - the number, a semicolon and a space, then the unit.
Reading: 2; V
